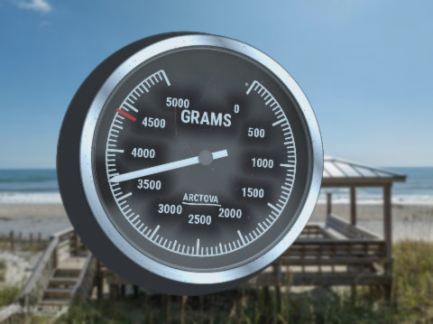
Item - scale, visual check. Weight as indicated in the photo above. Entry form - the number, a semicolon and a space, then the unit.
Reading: 3700; g
